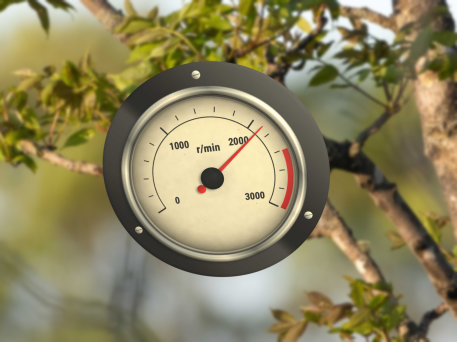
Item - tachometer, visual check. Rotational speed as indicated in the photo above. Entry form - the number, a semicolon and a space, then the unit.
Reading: 2100; rpm
